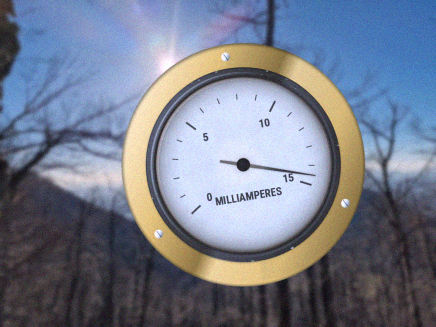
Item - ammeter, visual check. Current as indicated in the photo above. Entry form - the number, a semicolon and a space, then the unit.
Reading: 14.5; mA
